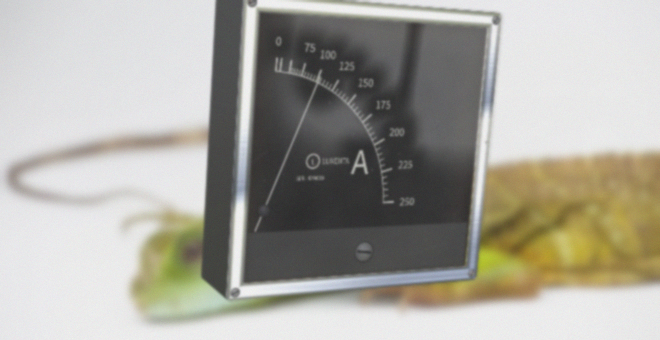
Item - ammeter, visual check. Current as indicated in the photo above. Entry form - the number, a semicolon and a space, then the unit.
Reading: 100; A
